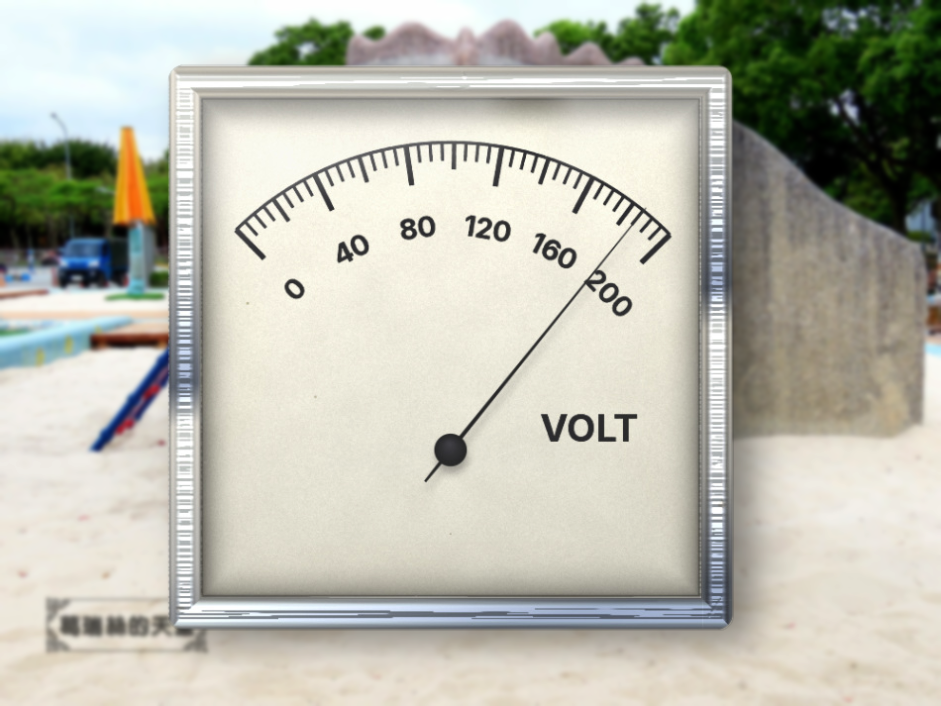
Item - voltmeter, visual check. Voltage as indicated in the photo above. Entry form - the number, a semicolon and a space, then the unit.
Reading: 185; V
